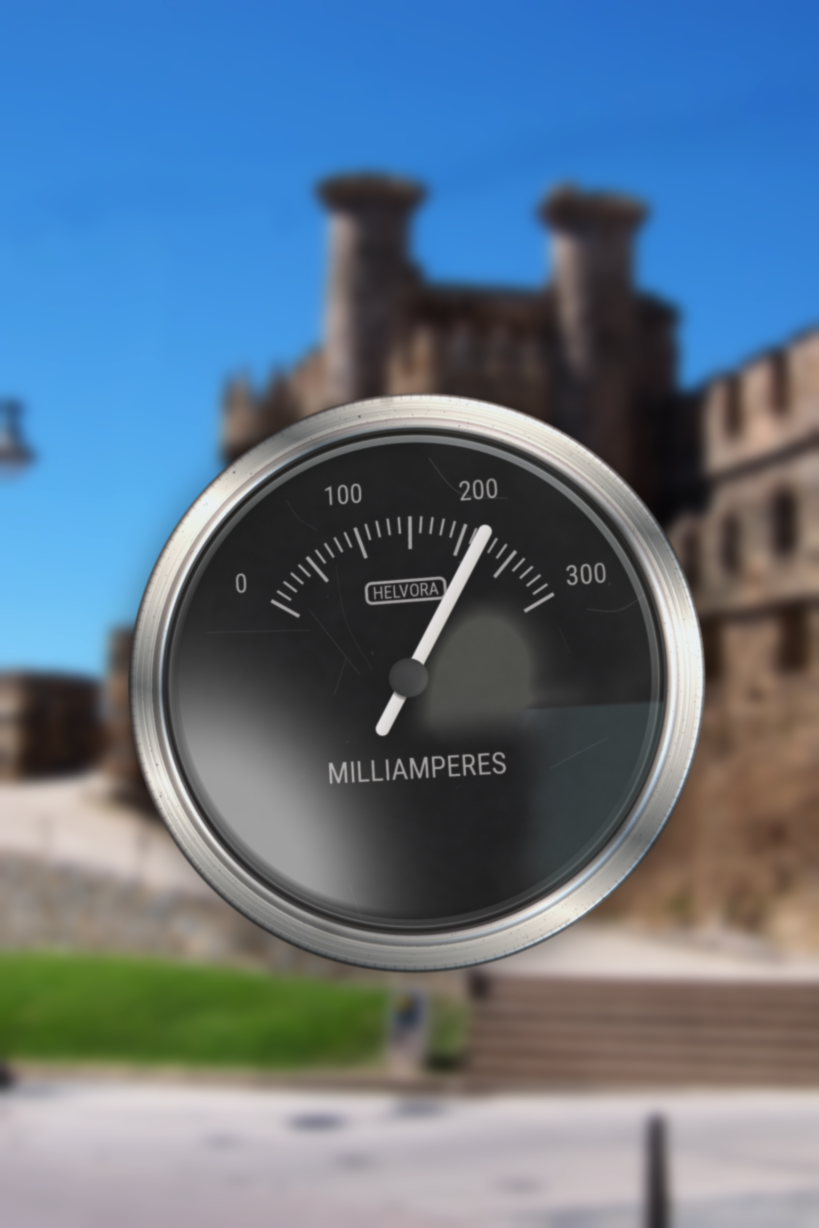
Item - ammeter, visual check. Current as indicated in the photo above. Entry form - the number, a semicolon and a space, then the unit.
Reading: 220; mA
